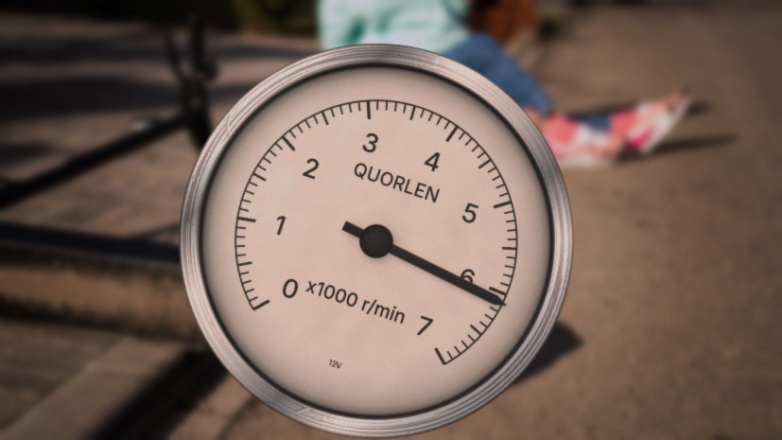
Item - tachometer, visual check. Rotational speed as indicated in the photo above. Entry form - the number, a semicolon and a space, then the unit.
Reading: 6100; rpm
